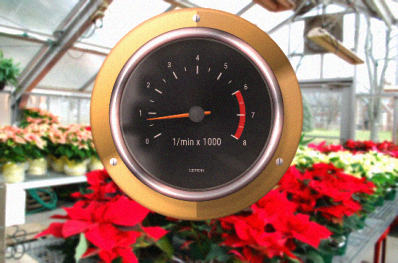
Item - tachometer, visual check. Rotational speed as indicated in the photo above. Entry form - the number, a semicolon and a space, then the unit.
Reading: 750; rpm
